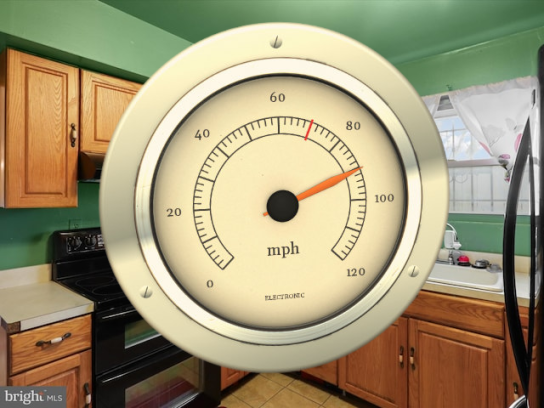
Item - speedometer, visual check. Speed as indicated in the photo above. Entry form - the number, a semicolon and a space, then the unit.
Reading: 90; mph
